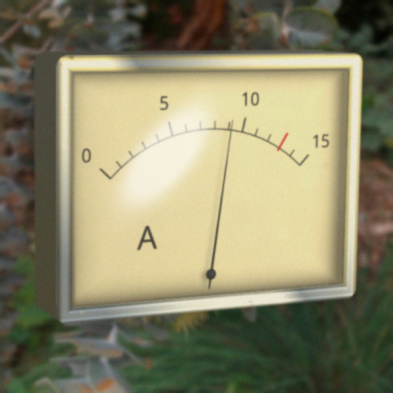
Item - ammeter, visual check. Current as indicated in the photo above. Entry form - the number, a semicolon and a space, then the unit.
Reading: 9; A
